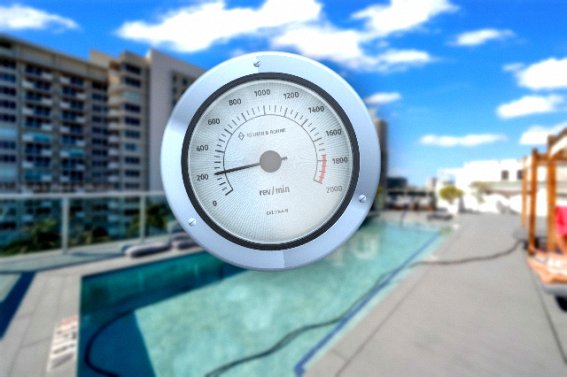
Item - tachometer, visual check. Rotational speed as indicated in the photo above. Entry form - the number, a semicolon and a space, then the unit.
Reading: 200; rpm
